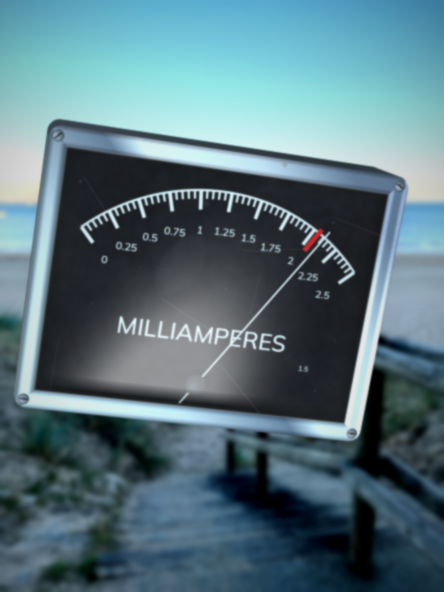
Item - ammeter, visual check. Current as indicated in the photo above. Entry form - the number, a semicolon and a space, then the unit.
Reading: 2.1; mA
